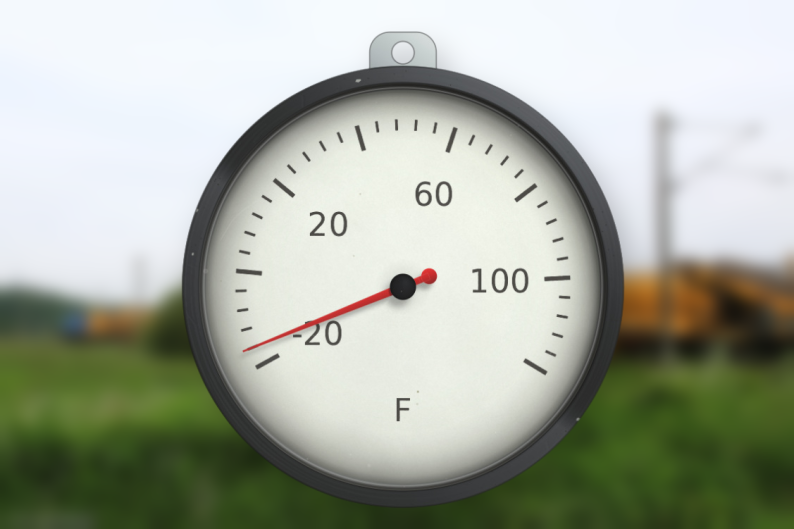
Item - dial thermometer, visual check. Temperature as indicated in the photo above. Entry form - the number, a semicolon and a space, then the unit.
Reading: -16; °F
